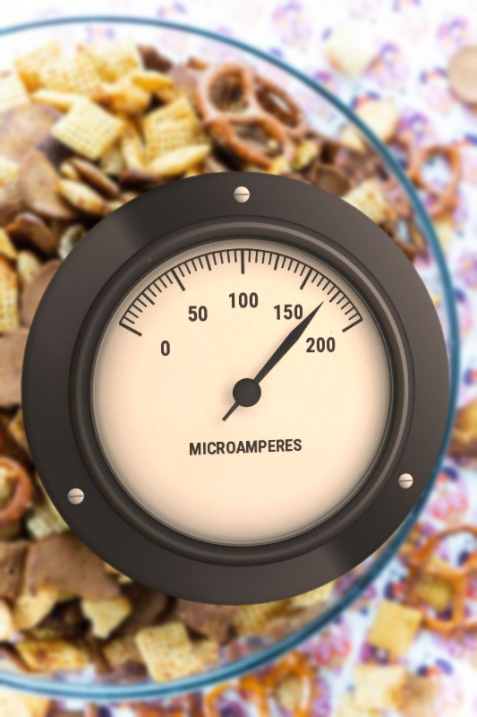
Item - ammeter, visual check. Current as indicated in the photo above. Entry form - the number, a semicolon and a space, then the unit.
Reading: 170; µA
